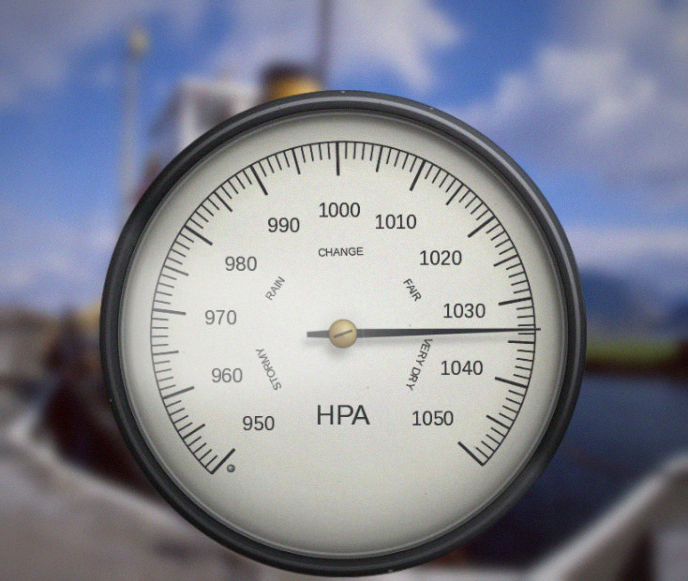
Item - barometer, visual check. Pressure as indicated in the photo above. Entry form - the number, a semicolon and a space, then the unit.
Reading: 1033.5; hPa
